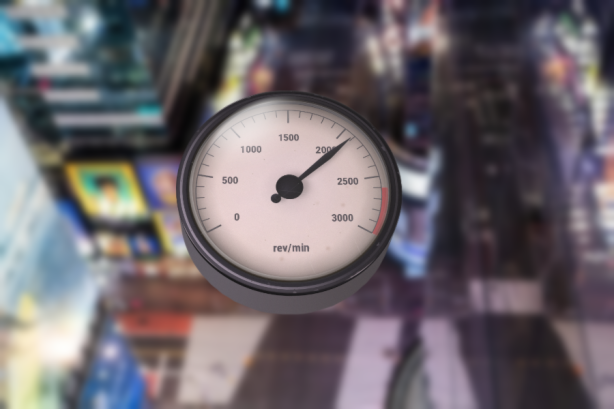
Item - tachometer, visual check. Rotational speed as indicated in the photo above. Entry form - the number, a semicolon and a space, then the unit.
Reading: 2100; rpm
